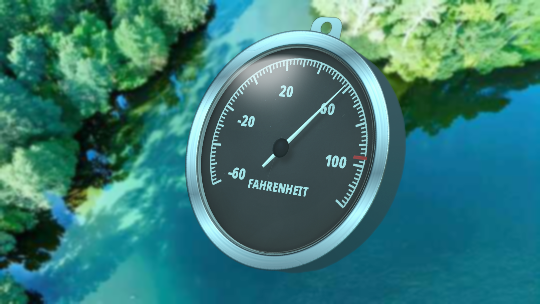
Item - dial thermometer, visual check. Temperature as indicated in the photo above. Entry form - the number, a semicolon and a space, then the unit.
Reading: 60; °F
